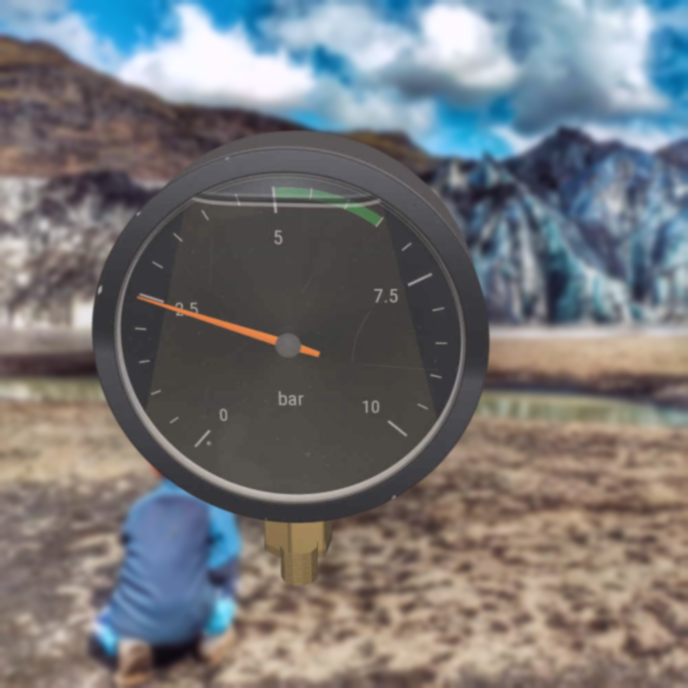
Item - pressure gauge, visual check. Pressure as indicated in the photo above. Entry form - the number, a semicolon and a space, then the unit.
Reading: 2.5; bar
